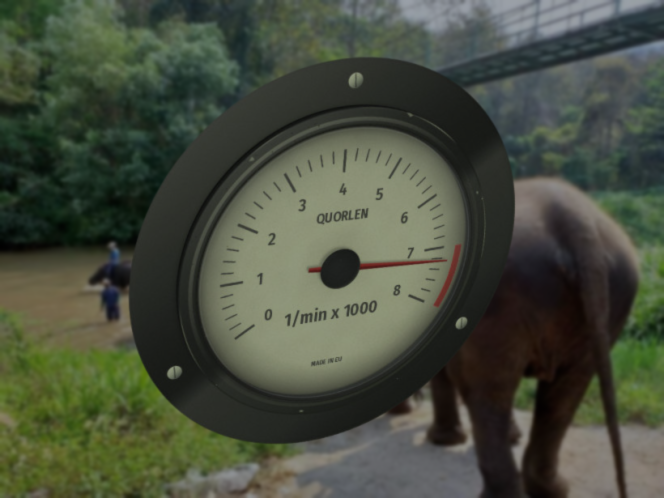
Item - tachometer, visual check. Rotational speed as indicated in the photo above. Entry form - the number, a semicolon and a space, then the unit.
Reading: 7200; rpm
